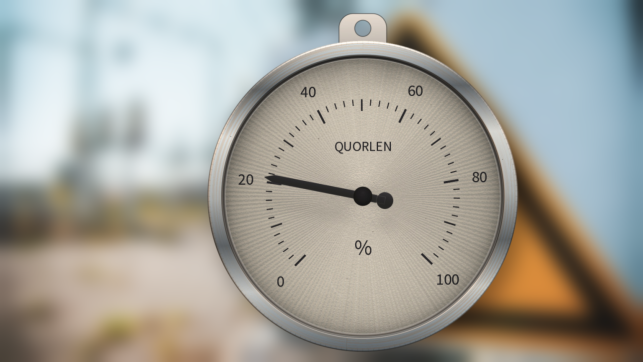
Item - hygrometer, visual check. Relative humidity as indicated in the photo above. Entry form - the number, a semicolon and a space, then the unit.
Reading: 21; %
